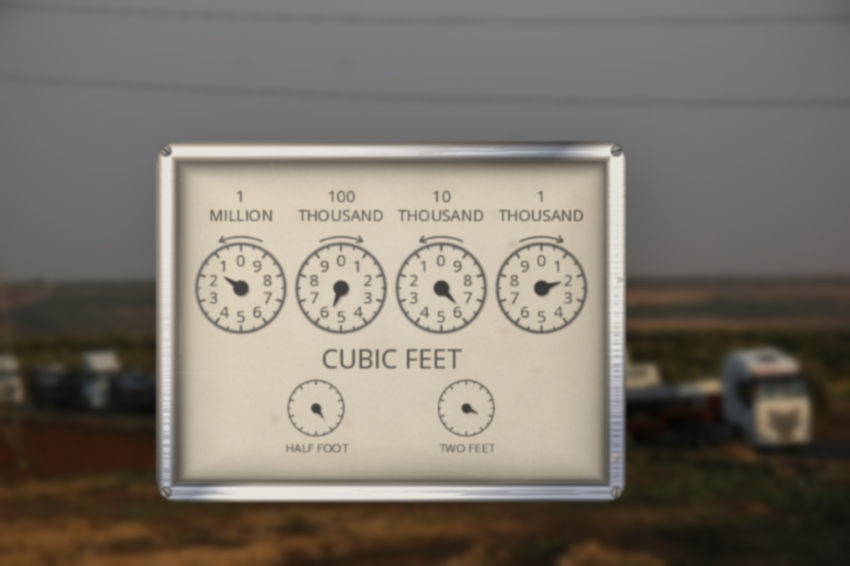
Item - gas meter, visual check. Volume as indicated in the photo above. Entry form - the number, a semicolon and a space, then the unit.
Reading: 156200; ft³
